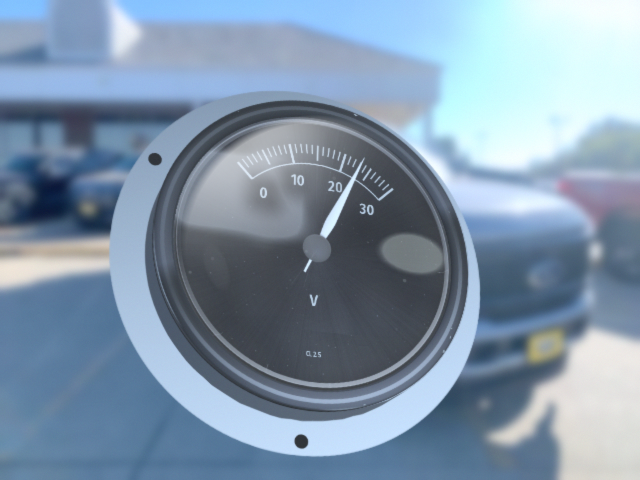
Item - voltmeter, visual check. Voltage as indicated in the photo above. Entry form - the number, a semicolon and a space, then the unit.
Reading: 23; V
